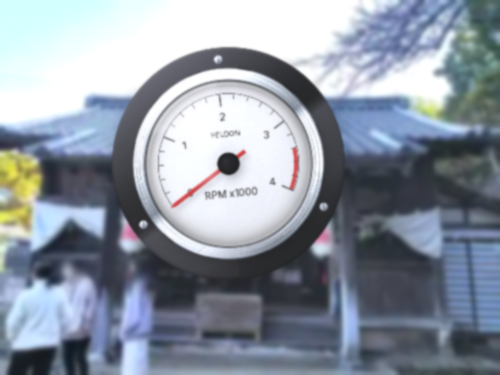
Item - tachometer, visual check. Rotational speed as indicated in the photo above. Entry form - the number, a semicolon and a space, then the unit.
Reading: 0; rpm
